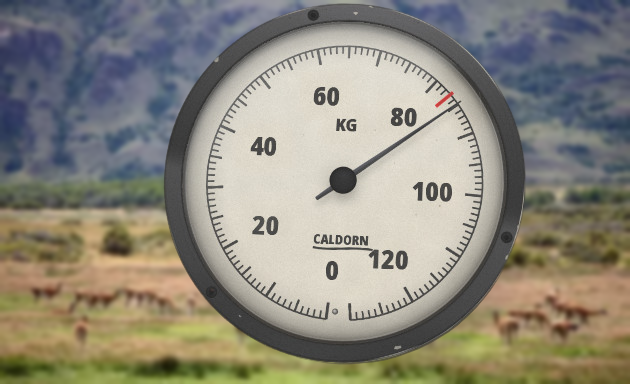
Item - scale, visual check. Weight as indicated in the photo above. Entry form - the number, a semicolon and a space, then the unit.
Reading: 85; kg
